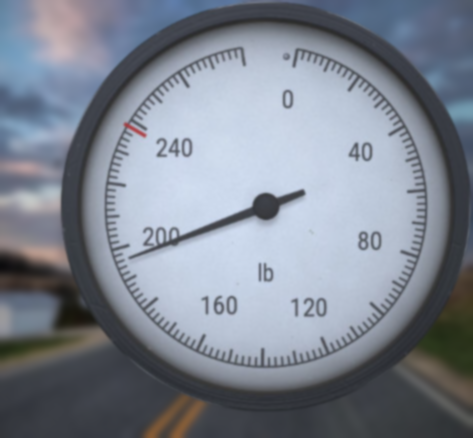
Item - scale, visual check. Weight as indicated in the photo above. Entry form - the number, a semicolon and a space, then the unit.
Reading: 196; lb
